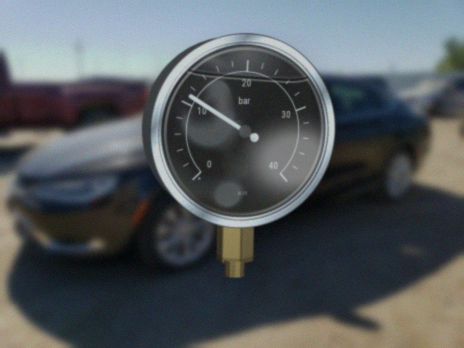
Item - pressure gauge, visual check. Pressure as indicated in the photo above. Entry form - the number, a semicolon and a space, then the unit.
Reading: 11; bar
